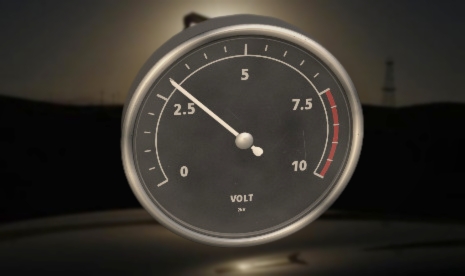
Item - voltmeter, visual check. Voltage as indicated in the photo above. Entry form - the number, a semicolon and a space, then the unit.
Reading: 3; V
